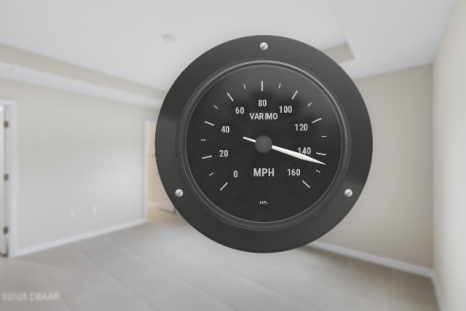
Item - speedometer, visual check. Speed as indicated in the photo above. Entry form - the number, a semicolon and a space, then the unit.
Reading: 145; mph
